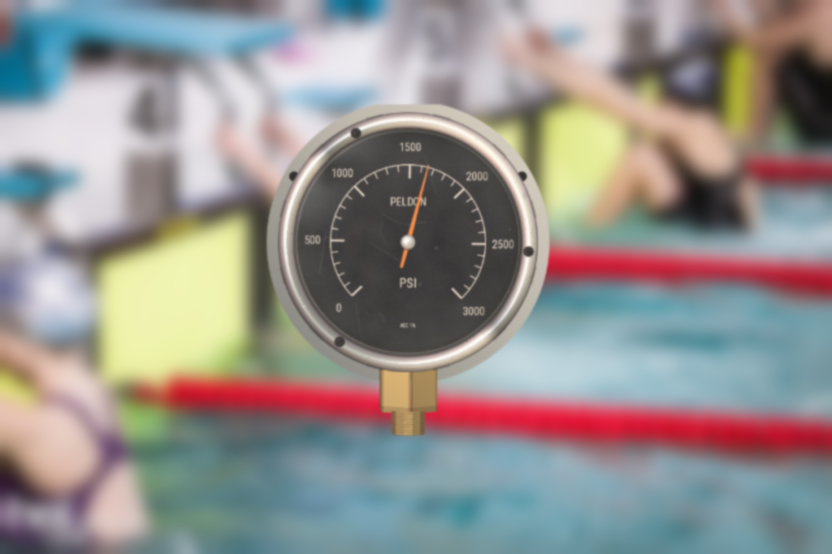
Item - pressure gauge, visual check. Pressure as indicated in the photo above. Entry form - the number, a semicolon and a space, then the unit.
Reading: 1650; psi
